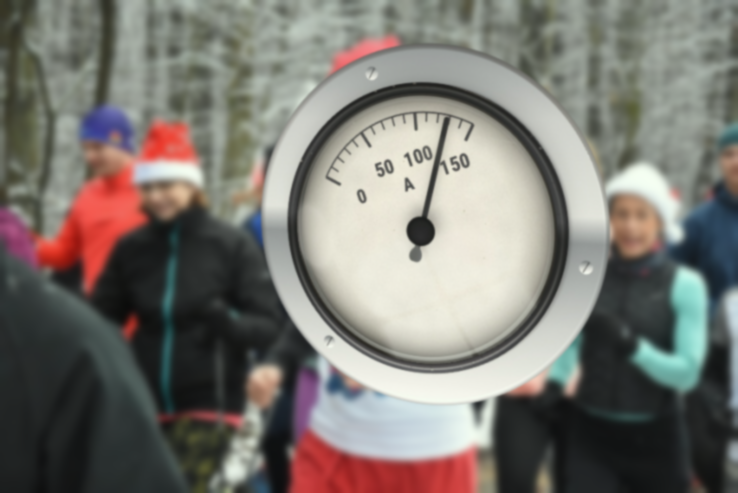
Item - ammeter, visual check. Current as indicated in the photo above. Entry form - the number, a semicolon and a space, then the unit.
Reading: 130; A
